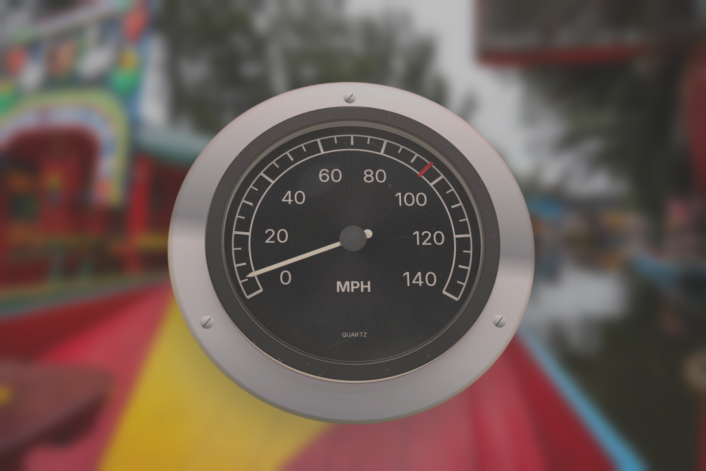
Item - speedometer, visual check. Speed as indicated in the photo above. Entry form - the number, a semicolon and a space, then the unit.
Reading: 5; mph
